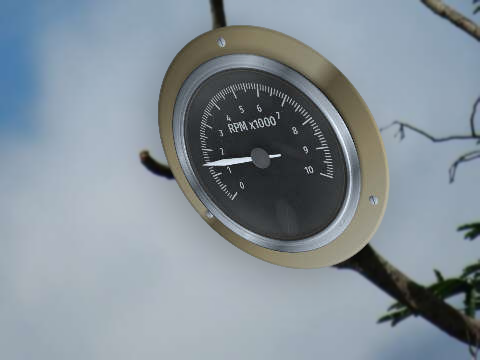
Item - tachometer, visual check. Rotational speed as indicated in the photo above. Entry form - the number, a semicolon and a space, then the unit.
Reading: 1500; rpm
